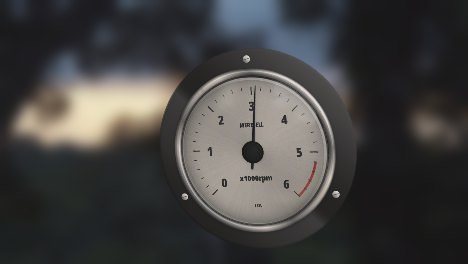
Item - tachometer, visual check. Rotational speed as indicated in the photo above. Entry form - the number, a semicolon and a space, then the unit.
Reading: 3100; rpm
